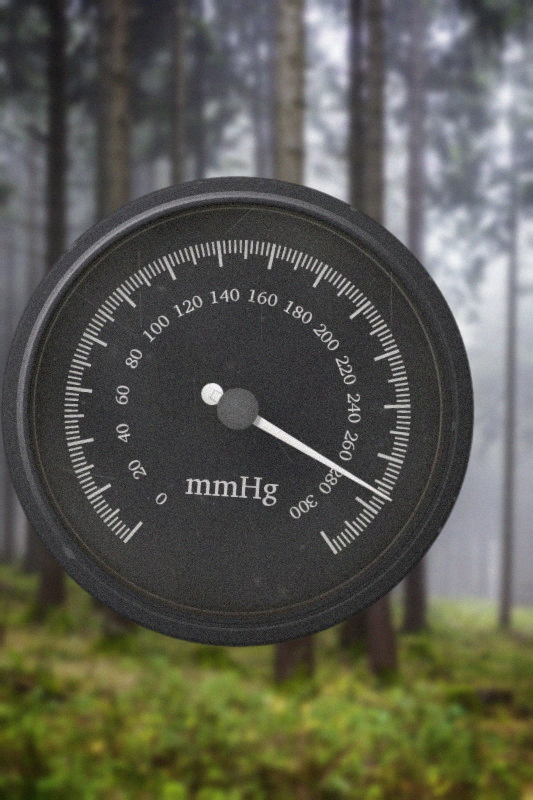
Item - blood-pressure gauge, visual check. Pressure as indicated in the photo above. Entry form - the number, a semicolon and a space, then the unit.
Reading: 274; mmHg
